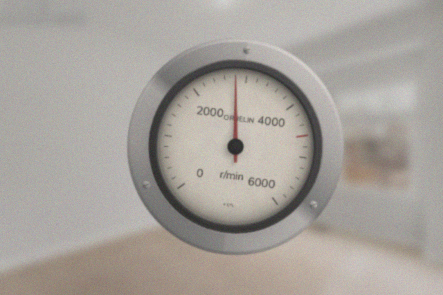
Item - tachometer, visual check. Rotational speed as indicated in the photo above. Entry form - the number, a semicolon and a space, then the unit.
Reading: 2800; rpm
